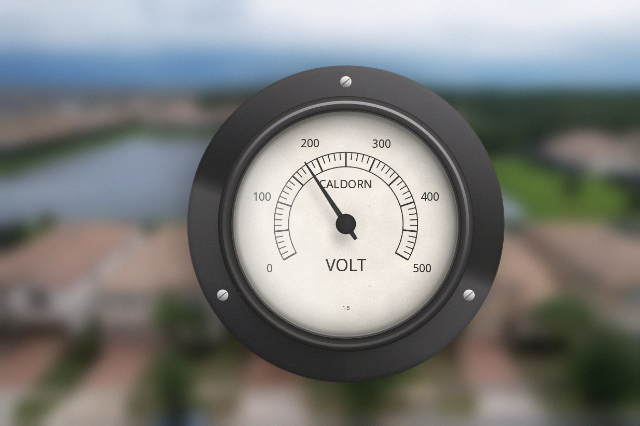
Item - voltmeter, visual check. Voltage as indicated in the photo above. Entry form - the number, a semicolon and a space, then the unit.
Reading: 180; V
